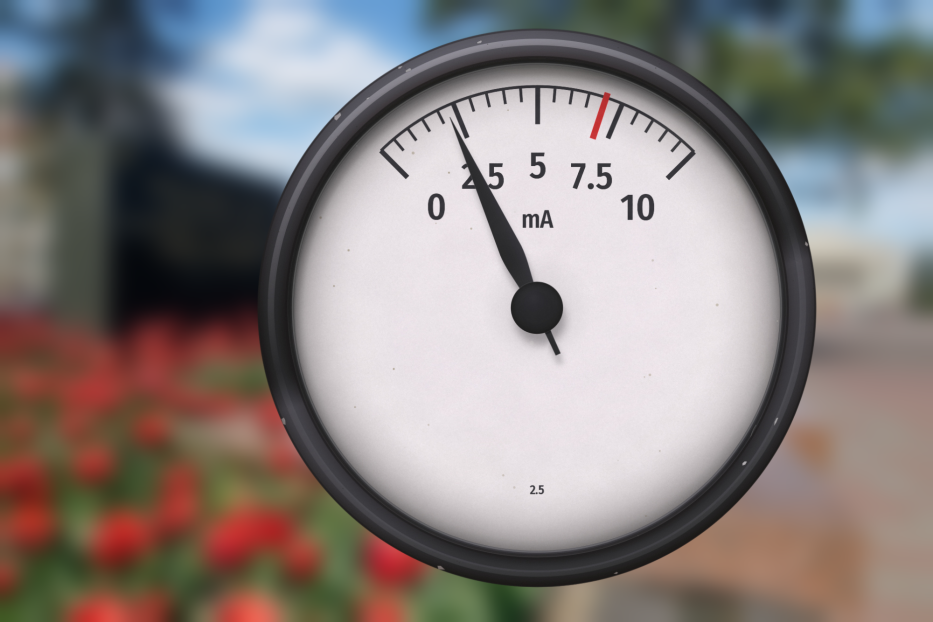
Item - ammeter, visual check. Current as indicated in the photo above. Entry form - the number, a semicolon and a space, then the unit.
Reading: 2.25; mA
